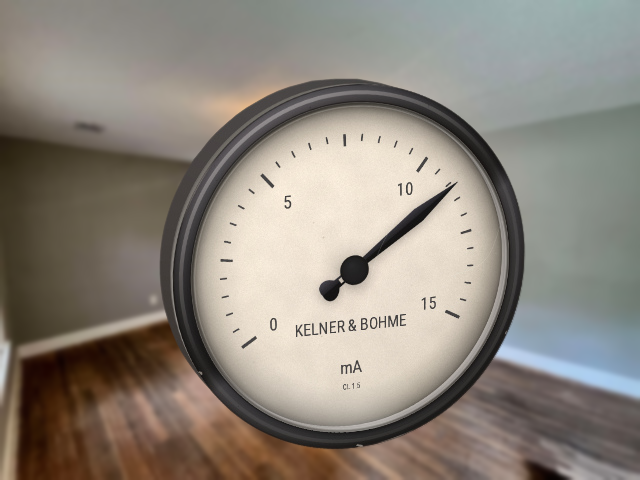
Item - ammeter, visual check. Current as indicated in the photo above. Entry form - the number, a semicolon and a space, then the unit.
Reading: 11; mA
